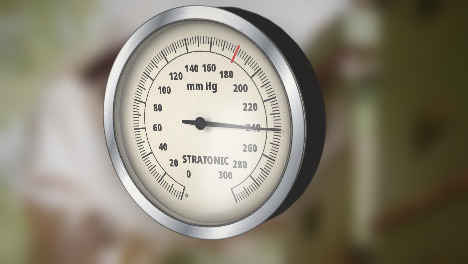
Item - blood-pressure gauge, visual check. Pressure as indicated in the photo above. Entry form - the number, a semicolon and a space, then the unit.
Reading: 240; mmHg
